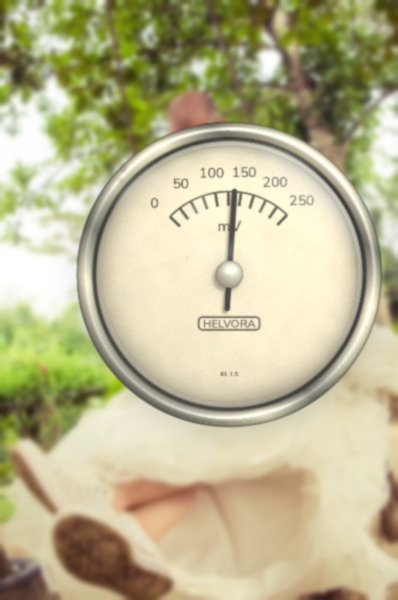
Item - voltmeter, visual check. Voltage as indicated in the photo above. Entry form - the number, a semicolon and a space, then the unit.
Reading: 137.5; mV
